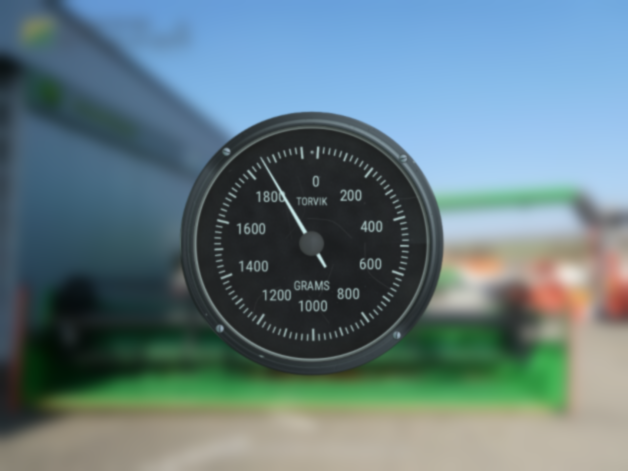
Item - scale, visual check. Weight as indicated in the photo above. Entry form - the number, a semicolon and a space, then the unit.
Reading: 1860; g
